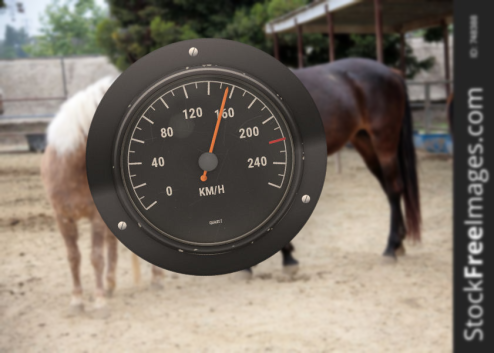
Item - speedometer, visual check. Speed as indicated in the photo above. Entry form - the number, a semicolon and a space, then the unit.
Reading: 155; km/h
